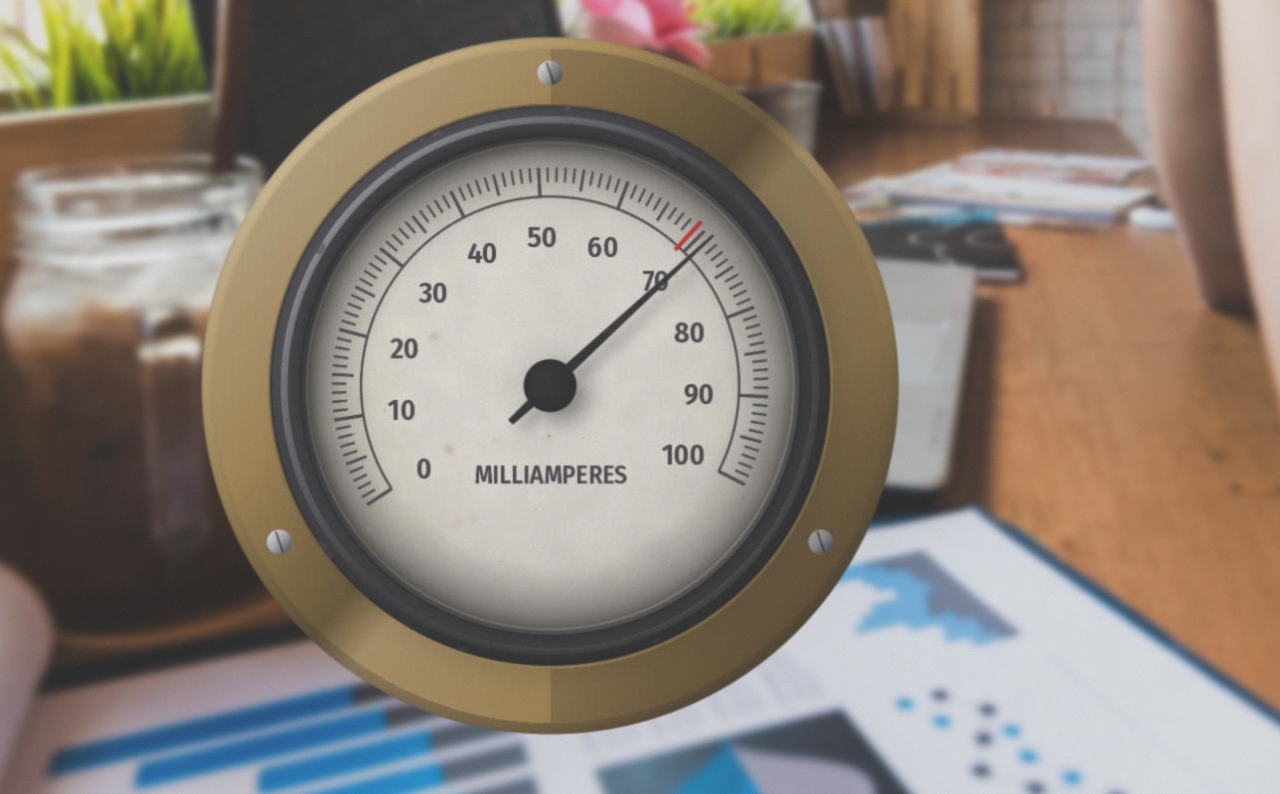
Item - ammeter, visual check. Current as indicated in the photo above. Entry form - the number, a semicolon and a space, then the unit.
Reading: 71; mA
